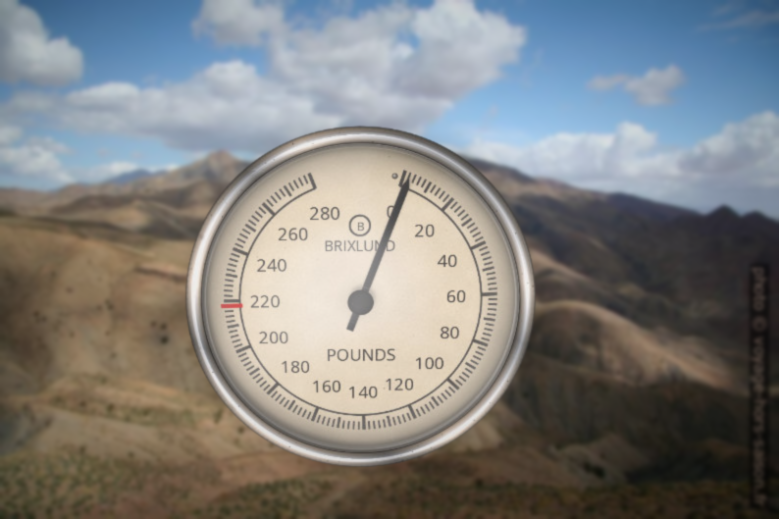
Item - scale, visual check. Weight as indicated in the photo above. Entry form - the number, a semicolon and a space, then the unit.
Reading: 2; lb
